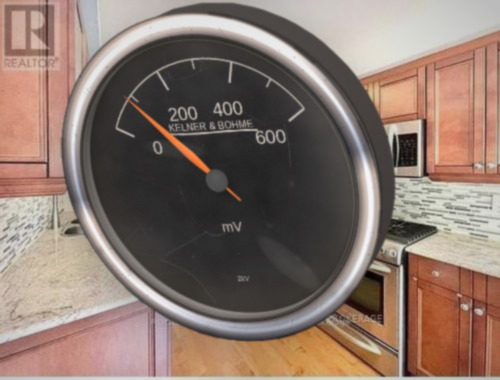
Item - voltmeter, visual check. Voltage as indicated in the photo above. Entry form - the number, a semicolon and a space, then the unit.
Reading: 100; mV
